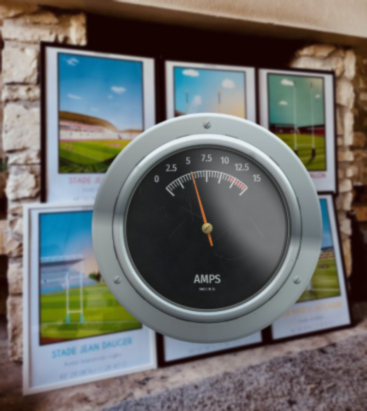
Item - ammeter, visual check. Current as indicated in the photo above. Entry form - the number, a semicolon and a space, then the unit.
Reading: 5; A
